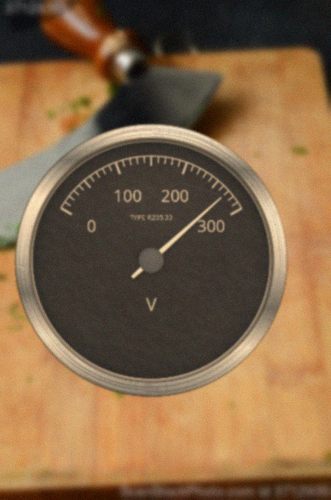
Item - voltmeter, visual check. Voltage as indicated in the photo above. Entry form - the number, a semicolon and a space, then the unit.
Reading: 270; V
